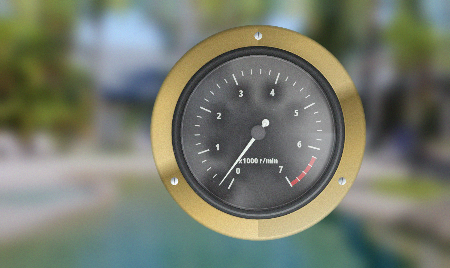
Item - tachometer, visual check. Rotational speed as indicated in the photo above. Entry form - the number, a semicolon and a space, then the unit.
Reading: 200; rpm
